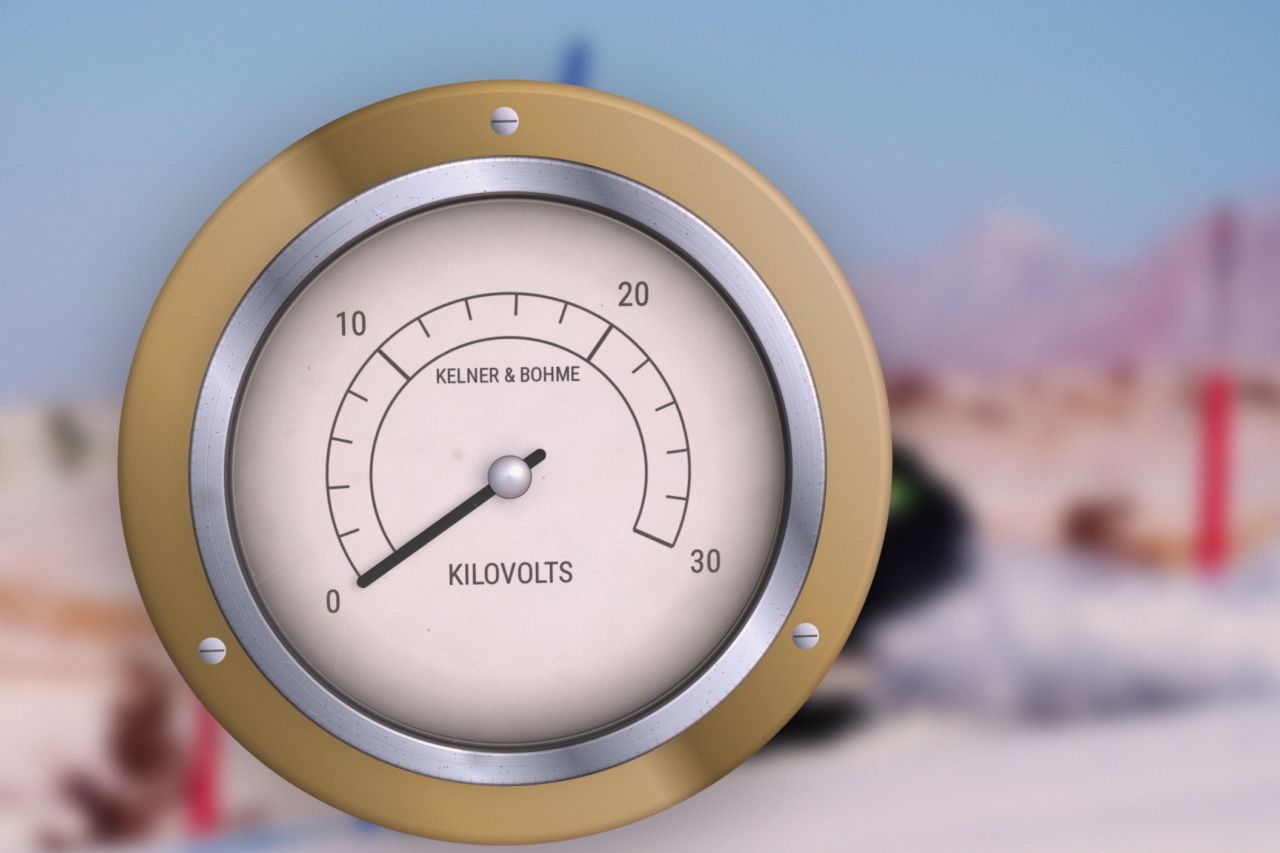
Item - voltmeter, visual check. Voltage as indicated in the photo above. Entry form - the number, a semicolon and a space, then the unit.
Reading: 0; kV
